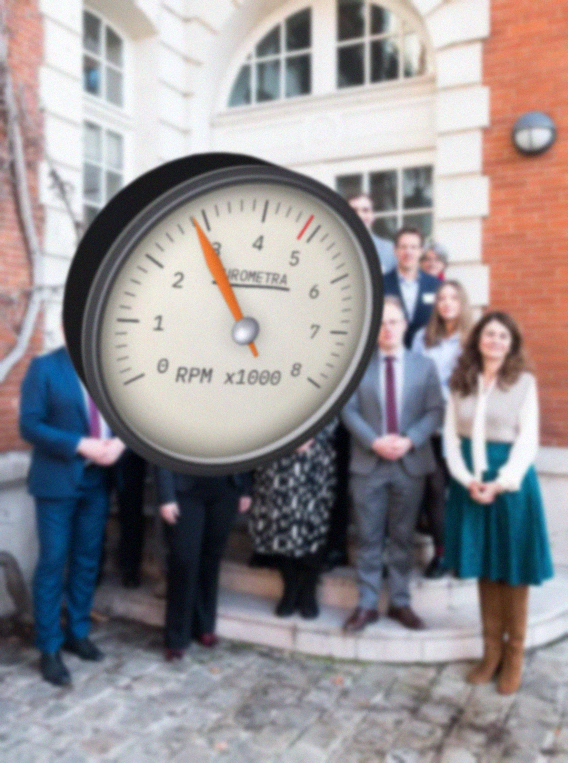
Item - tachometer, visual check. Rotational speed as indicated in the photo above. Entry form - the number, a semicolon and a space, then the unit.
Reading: 2800; rpm
